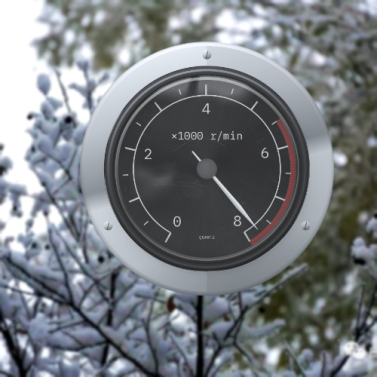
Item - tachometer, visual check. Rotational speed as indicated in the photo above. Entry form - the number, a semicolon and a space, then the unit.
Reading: 7750; rpm
